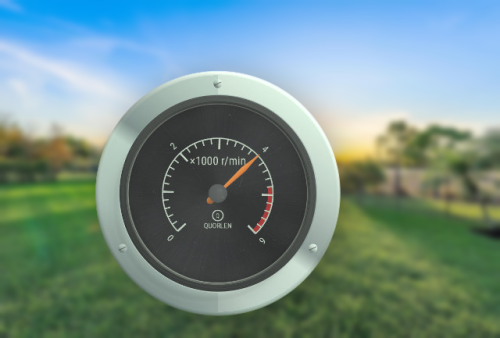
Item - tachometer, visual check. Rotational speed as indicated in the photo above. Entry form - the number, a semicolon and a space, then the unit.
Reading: 4000; rpm
